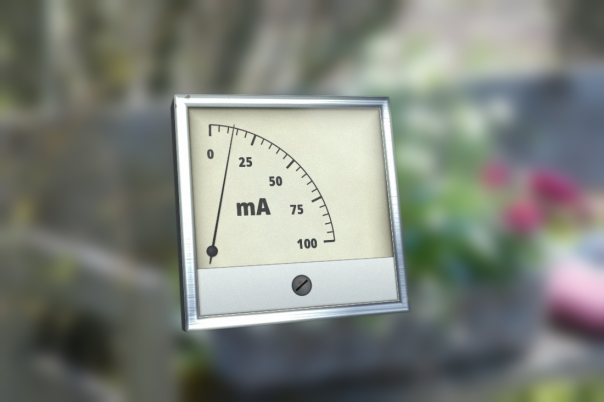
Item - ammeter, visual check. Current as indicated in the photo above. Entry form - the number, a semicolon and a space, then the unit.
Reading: 12.5; mA
